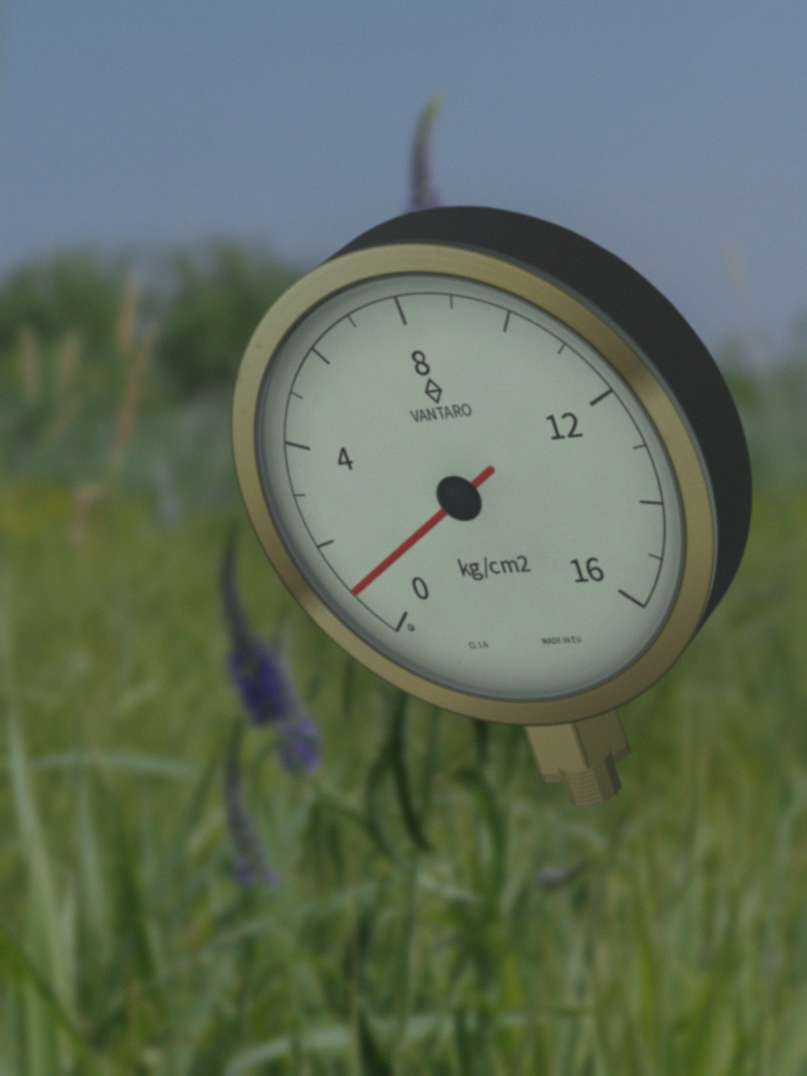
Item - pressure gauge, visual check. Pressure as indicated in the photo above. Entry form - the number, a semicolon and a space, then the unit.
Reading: 1; kg/cm²
